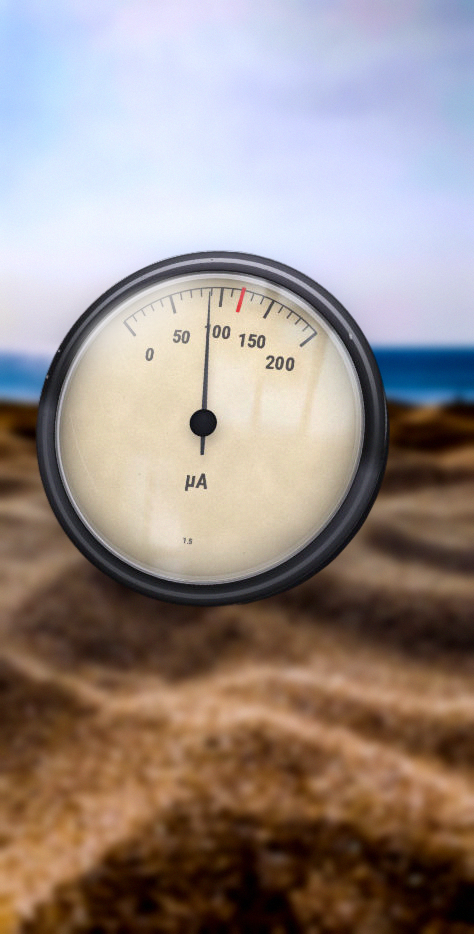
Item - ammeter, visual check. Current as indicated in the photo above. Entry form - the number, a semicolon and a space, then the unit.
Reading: 90; µA
